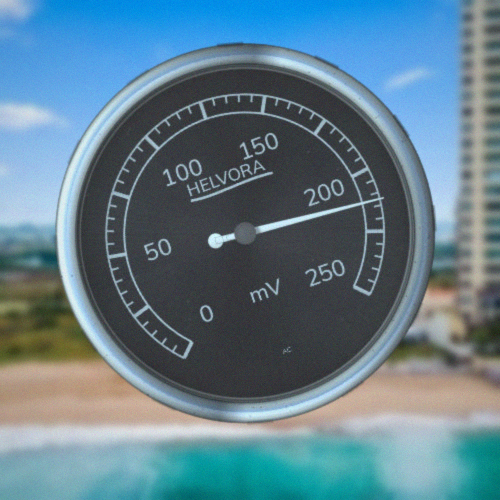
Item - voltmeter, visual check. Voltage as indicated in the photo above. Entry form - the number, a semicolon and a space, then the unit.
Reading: 212.5; mV
